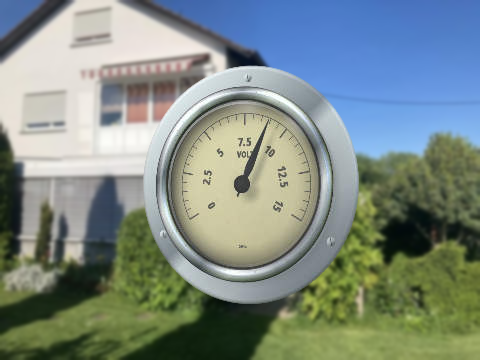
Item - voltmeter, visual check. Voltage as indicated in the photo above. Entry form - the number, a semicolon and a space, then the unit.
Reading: 9; V
